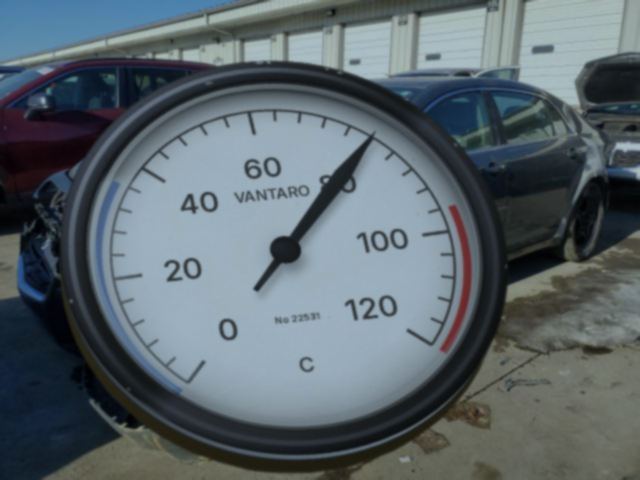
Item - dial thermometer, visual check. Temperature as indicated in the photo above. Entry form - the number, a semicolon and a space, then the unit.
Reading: 80; °C
